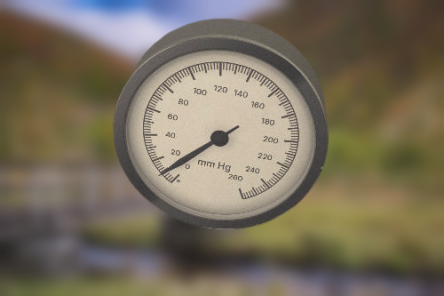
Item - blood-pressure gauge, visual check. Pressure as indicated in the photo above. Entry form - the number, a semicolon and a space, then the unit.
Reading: 10; mmHg
